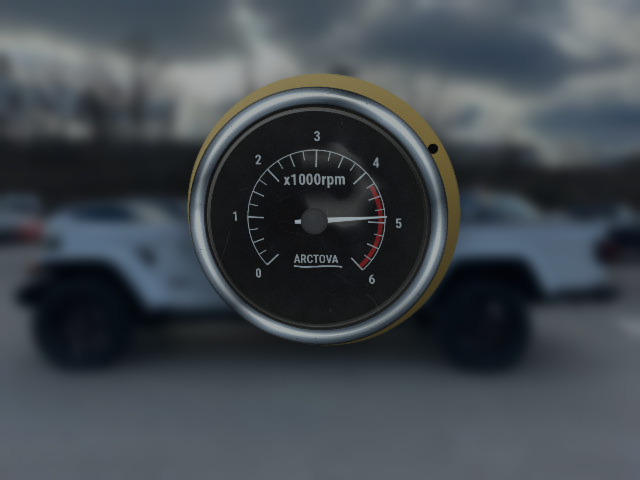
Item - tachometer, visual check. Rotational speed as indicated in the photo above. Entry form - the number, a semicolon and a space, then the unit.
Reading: 4875; rpm
